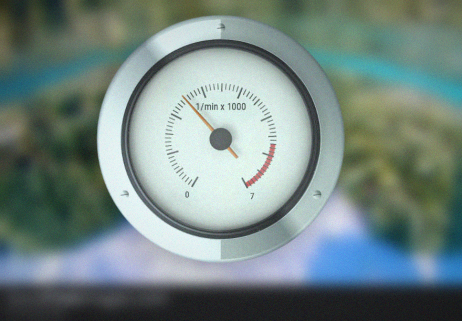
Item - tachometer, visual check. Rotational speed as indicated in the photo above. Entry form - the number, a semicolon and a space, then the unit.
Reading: 2500; rpm
